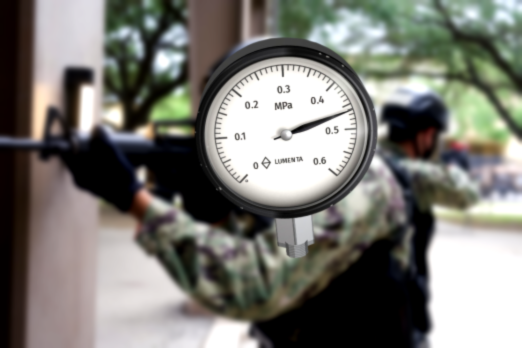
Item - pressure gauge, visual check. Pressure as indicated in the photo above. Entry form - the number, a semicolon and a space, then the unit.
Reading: 0.46; MPa
